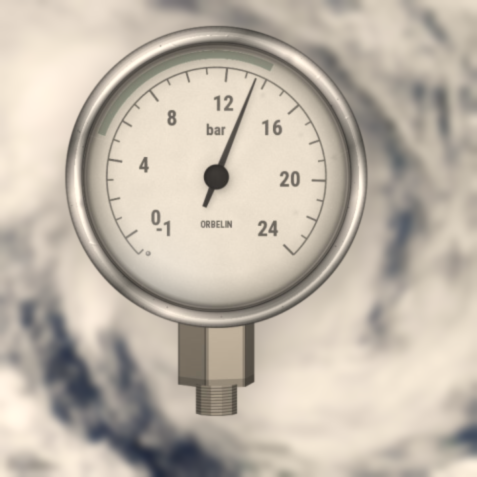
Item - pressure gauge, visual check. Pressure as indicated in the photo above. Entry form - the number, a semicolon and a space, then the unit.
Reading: 13.5; bar
